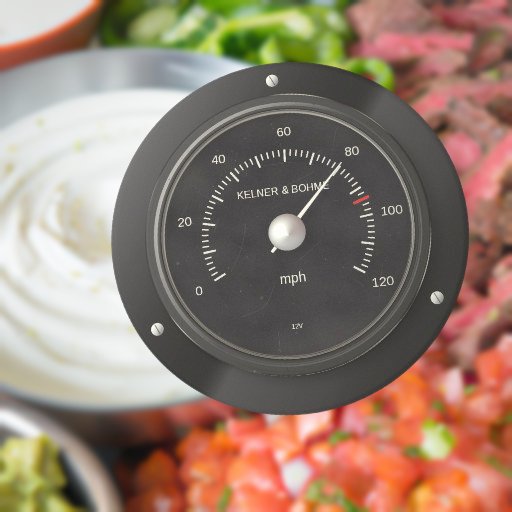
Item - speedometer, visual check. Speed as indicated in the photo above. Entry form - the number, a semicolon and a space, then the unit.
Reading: 80; mph
